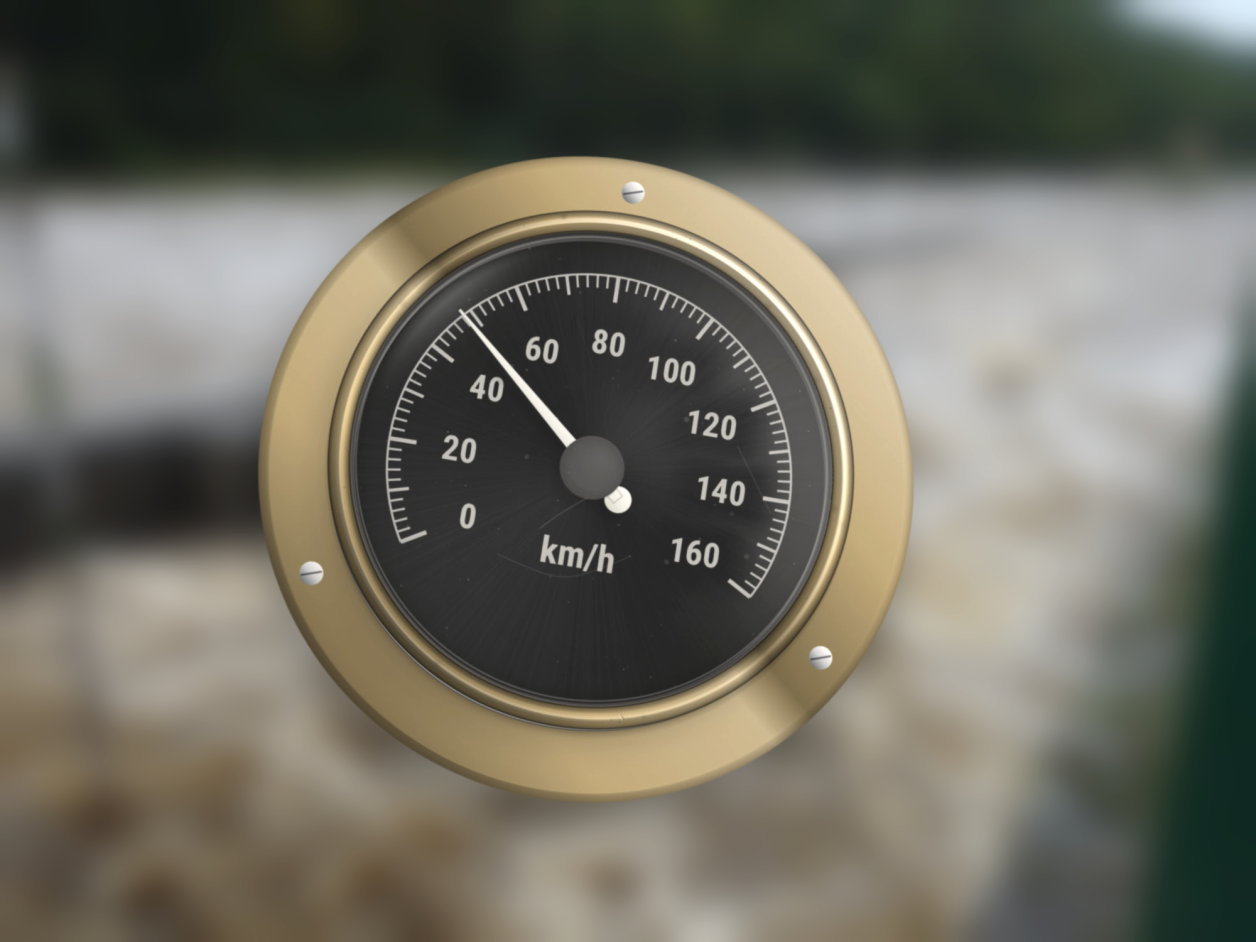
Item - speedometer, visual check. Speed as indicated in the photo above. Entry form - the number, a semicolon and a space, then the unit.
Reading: 48; km/h
